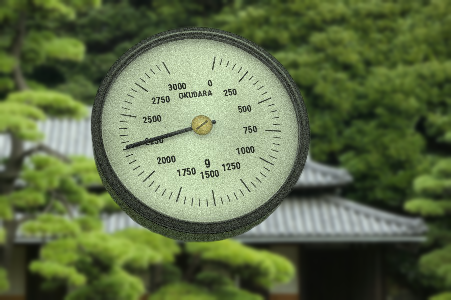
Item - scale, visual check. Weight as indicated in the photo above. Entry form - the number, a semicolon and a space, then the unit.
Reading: 2250; g
